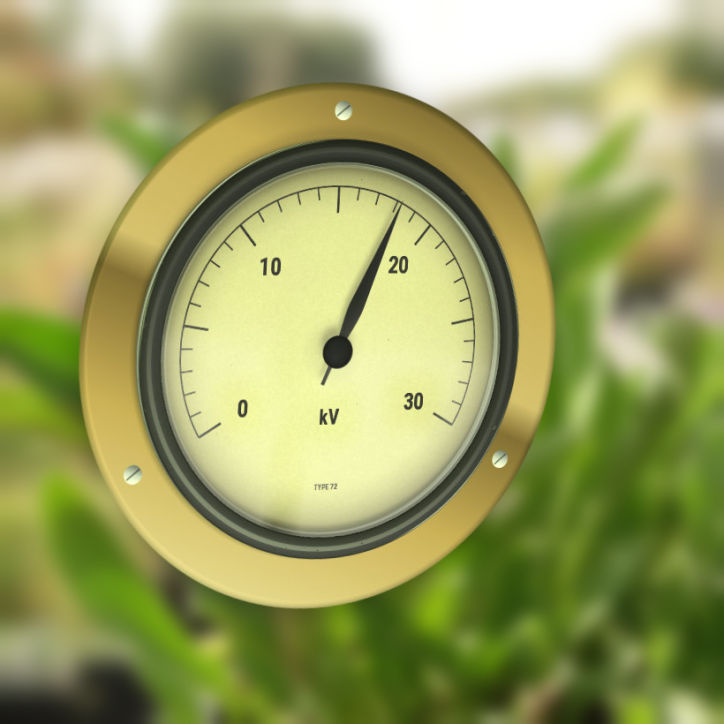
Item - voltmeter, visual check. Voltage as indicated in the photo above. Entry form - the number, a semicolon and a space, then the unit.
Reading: 18; kV
